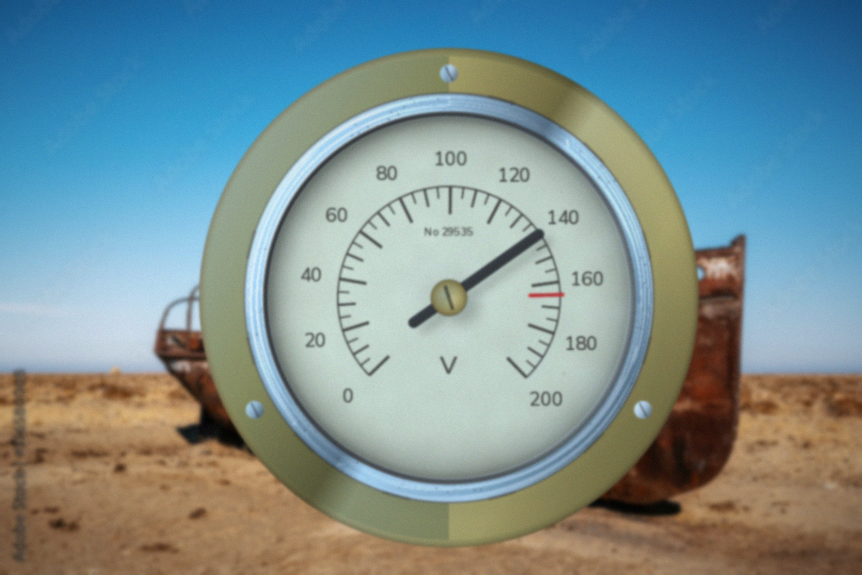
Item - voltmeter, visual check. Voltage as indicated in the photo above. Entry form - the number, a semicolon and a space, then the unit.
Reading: 140; V
